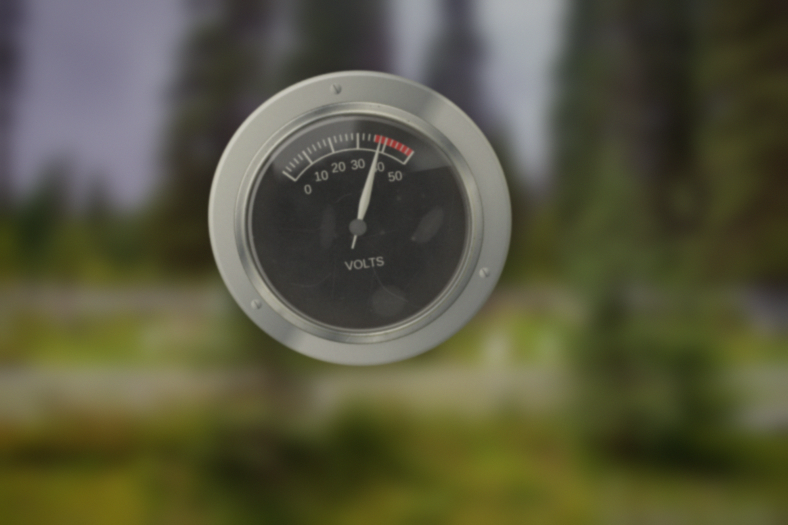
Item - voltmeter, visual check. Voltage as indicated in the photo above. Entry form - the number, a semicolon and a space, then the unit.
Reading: 38; V
